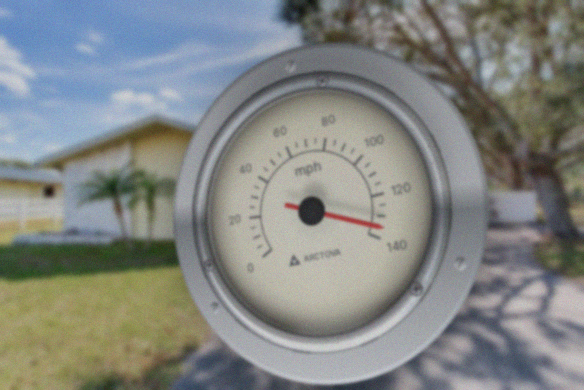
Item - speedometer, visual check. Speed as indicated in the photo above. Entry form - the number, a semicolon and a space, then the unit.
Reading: 135; mph
